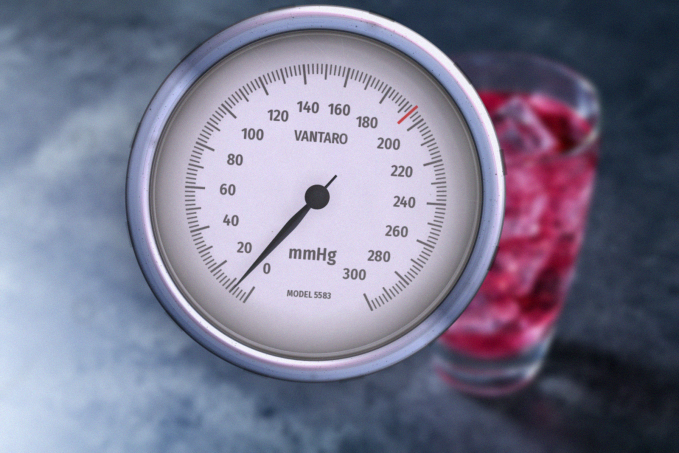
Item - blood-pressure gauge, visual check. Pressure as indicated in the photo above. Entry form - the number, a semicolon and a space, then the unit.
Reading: 8; mmHg
